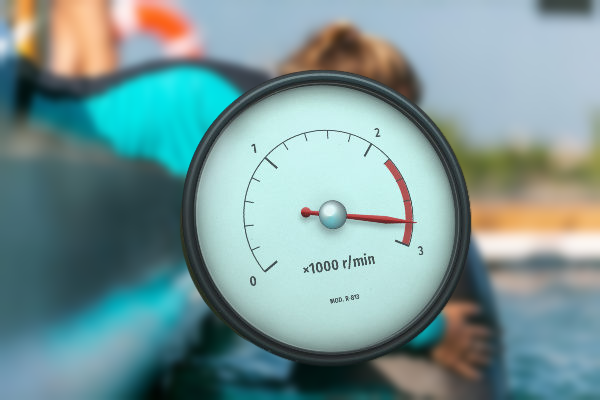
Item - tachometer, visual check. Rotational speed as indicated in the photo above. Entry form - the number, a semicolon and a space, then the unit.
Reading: 2800; rpm
